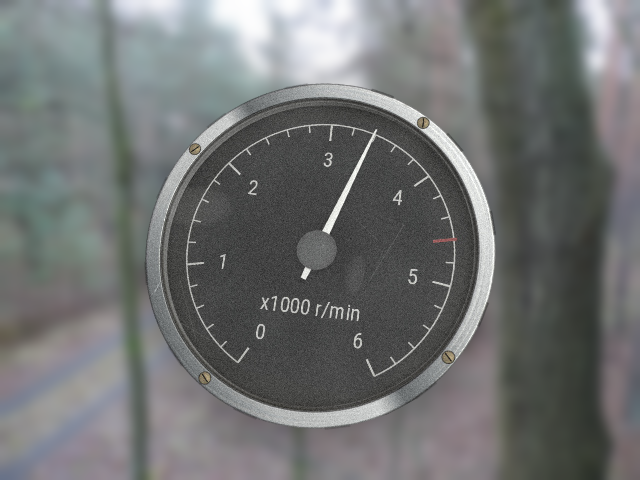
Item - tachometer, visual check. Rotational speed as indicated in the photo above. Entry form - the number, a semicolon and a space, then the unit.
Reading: 3400; rpm
